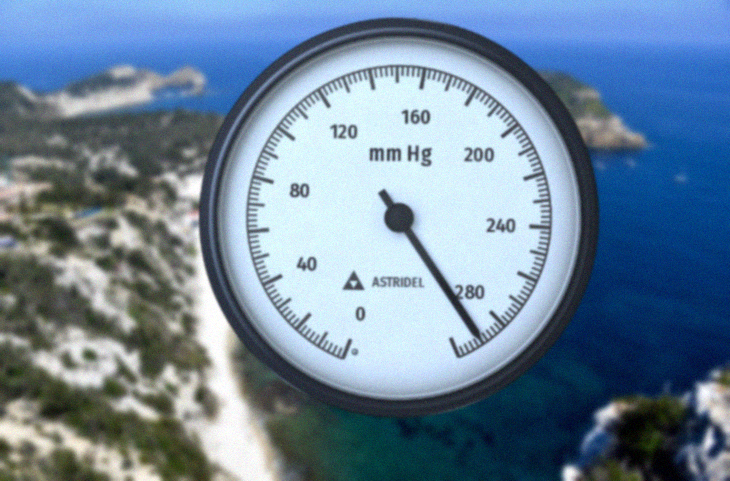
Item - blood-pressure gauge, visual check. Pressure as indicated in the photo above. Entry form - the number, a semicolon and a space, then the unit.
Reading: 290; mmHg
